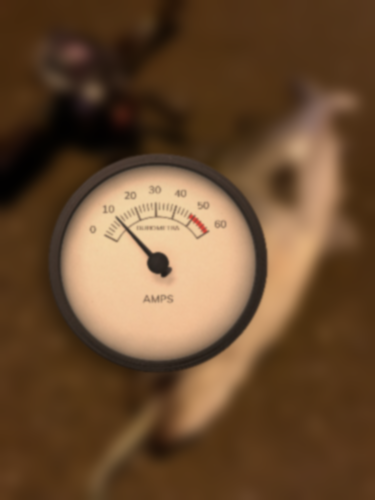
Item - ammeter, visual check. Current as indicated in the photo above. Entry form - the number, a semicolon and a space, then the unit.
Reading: 10; A
